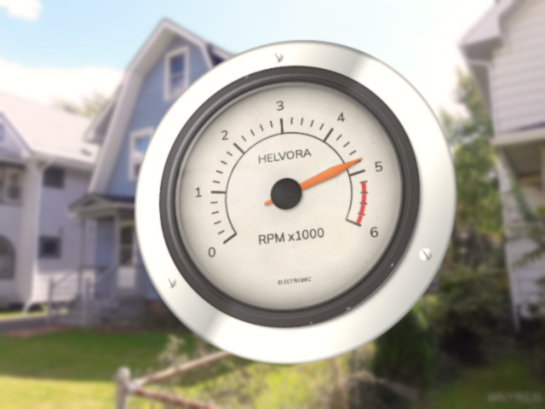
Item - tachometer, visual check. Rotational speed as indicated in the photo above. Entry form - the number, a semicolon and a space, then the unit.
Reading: 4800; rpm
